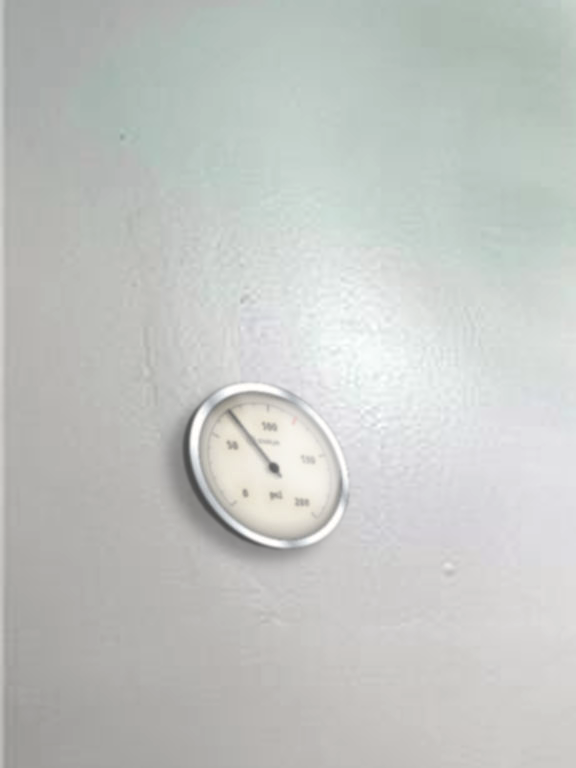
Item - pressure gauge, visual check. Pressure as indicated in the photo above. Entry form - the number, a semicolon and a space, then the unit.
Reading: 70; psi
